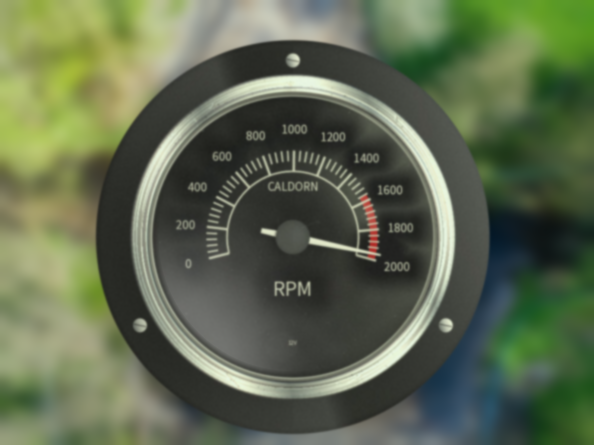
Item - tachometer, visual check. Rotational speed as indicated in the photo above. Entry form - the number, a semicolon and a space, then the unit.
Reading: 1960; rpm
